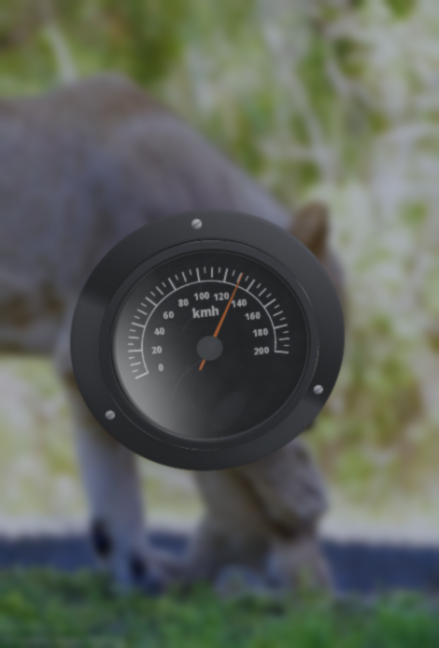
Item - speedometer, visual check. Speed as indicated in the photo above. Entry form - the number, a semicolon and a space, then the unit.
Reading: 130; km/h
